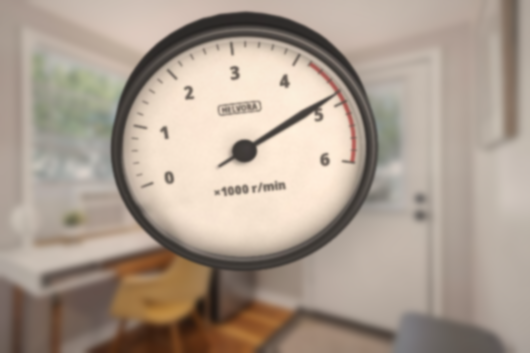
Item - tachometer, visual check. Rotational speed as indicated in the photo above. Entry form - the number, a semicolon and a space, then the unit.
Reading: 4800; rpm
